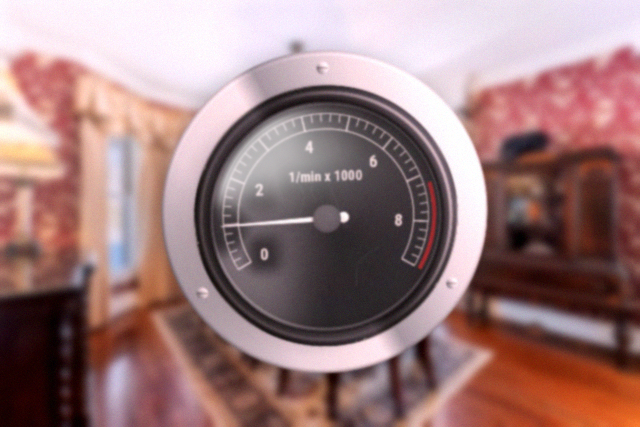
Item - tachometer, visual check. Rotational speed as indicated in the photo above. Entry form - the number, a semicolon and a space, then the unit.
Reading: 1000; rpm
